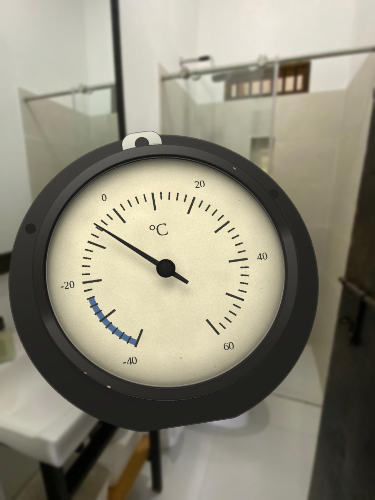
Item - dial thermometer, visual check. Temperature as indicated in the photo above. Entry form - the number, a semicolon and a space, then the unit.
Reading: -6; °C
